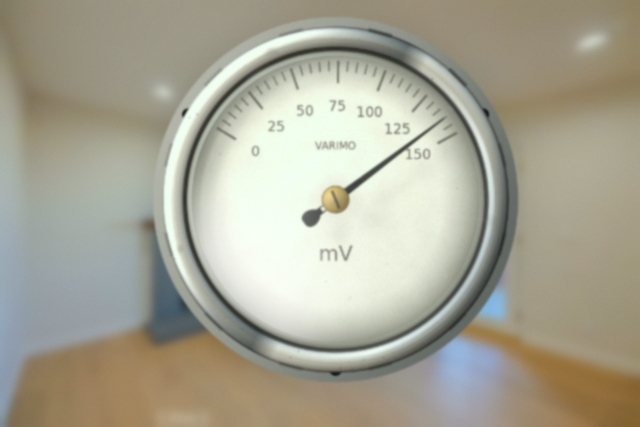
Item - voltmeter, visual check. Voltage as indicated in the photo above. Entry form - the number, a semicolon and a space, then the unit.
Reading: 140; mV
